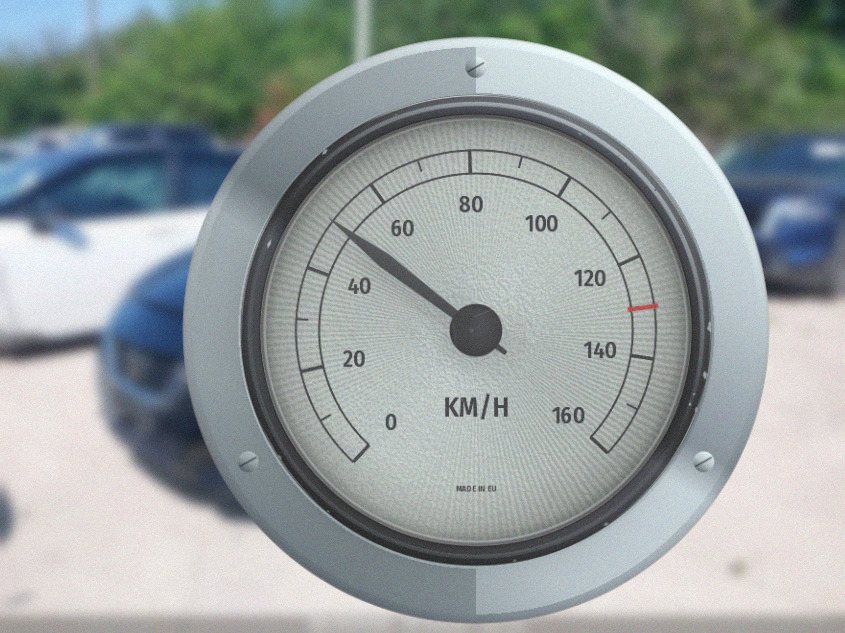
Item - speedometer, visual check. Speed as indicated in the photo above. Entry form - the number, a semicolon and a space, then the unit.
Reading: 50; km/h
